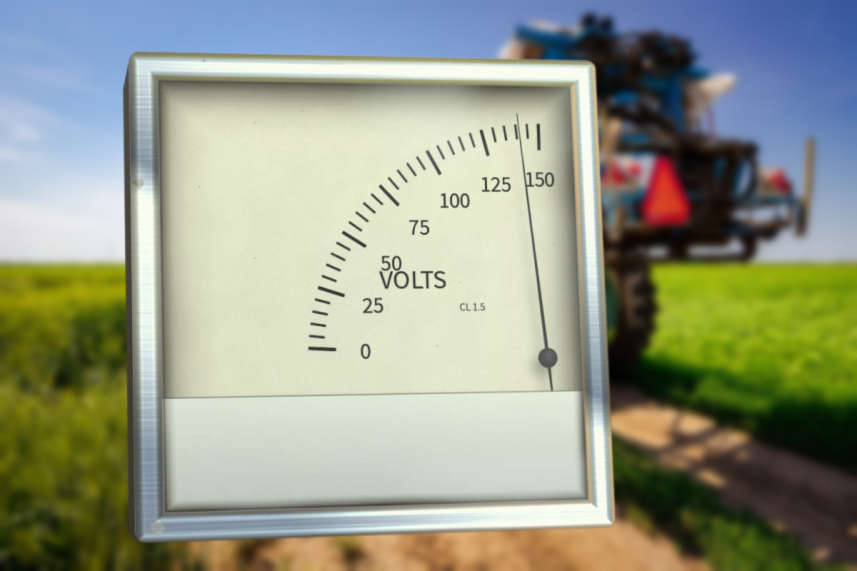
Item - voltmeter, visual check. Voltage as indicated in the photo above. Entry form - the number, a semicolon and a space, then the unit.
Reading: 140; V
